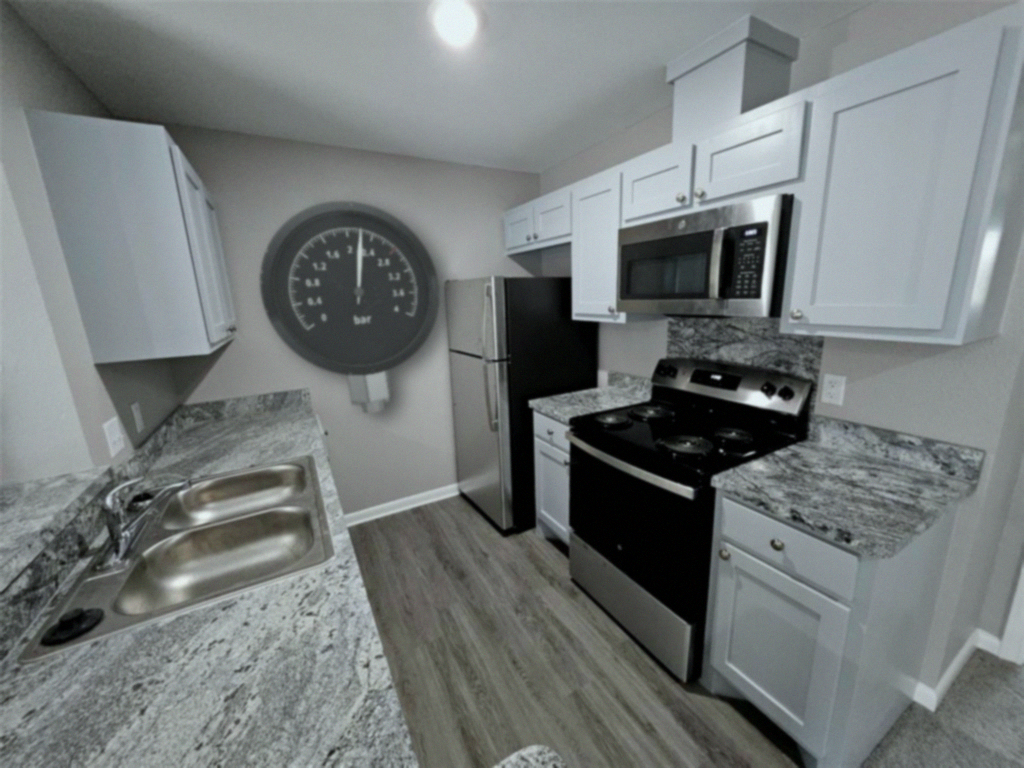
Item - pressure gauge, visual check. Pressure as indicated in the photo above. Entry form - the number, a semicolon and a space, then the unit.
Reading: 2.2; bar
